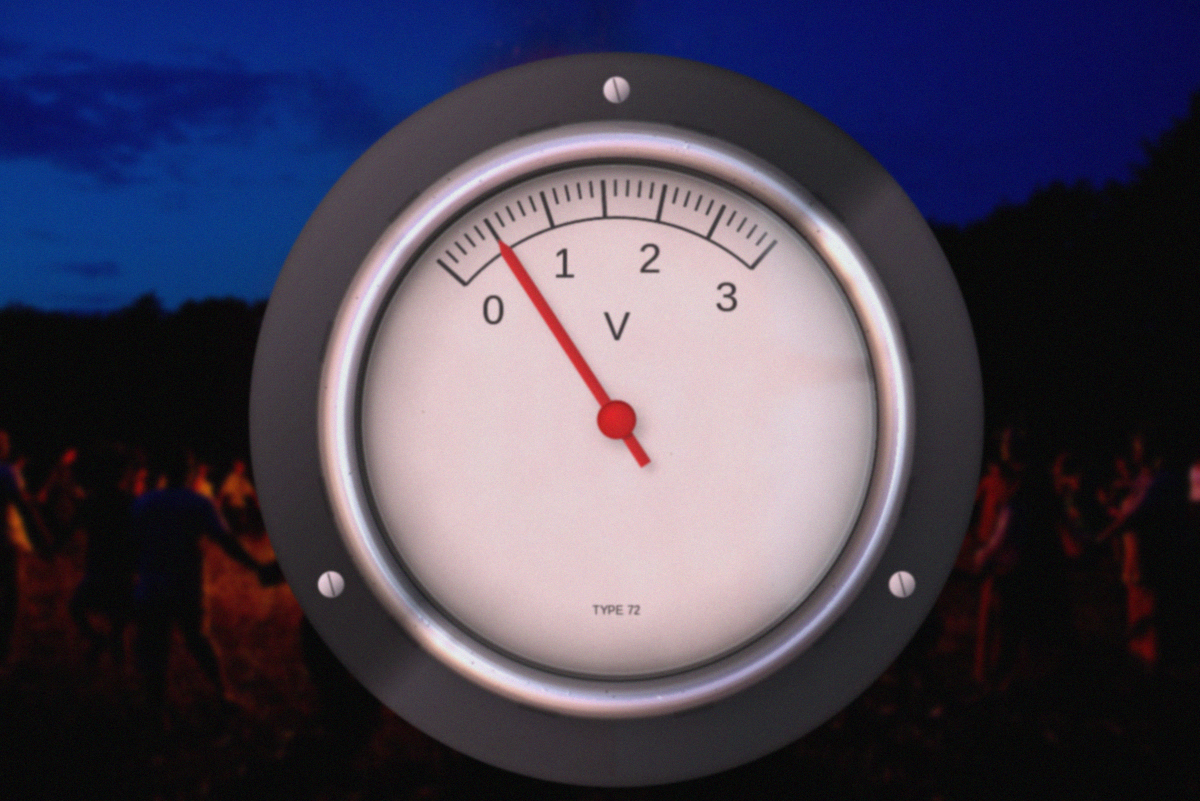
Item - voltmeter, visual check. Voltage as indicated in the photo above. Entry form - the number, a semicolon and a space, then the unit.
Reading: 0.5; V
